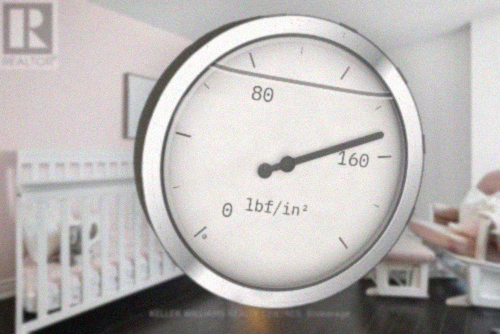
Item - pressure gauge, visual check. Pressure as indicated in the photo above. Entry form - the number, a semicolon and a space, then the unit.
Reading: 150; psi
